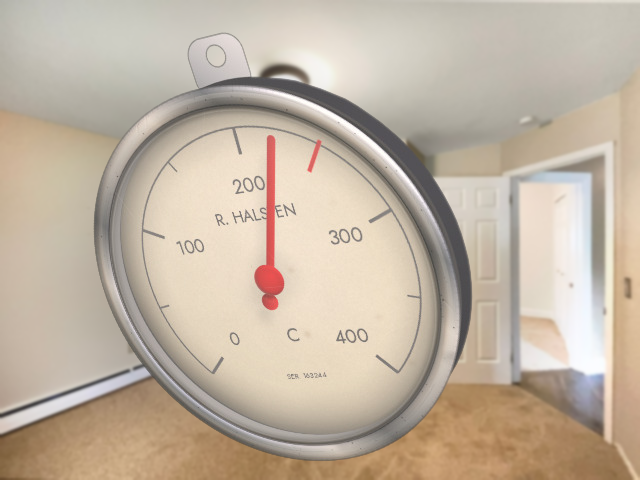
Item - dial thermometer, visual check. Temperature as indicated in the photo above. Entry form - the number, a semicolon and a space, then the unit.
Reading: 225; °C
